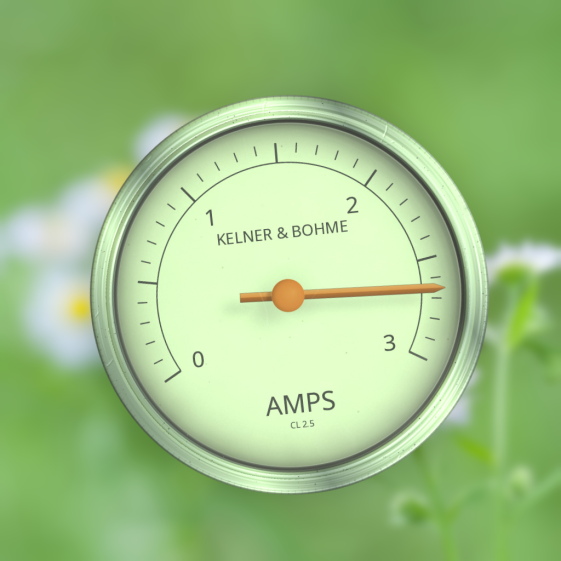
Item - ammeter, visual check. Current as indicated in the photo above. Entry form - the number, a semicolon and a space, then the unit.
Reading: 2.65; A
